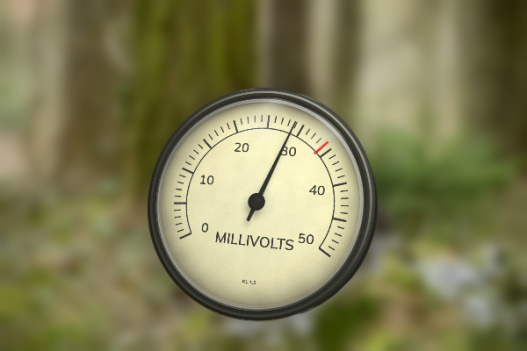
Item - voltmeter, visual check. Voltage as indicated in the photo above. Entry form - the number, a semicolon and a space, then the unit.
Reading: 29; mV
